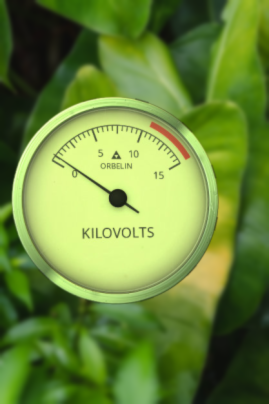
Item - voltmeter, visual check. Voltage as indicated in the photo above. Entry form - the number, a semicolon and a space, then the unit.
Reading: 0.5; kV
